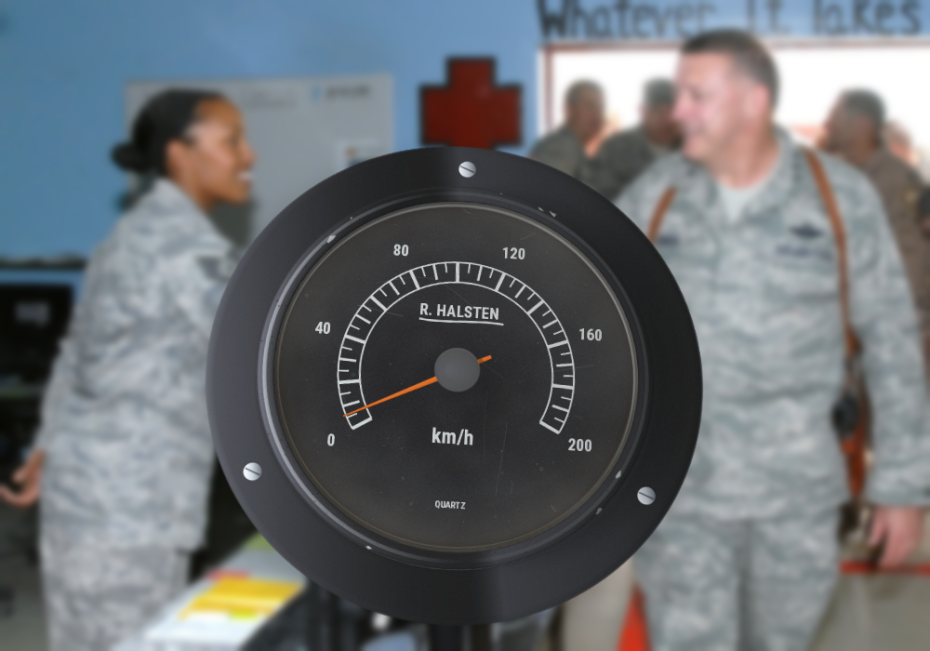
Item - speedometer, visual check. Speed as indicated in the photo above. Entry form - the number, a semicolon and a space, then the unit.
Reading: 5; km/h
